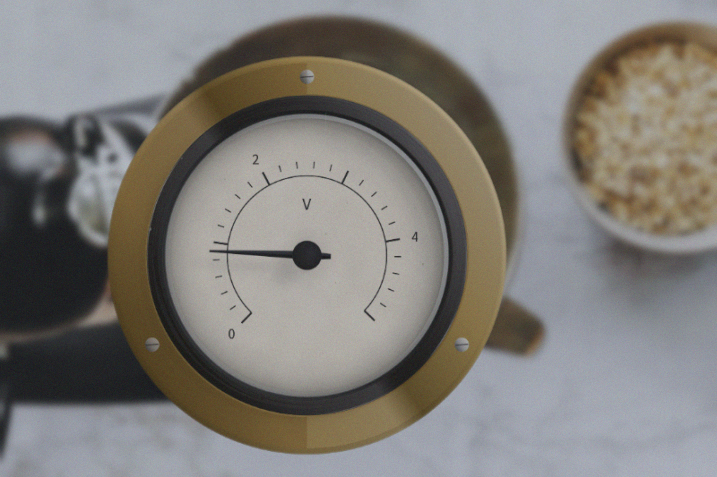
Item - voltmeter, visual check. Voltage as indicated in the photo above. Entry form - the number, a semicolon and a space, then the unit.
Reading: 0.9; V
